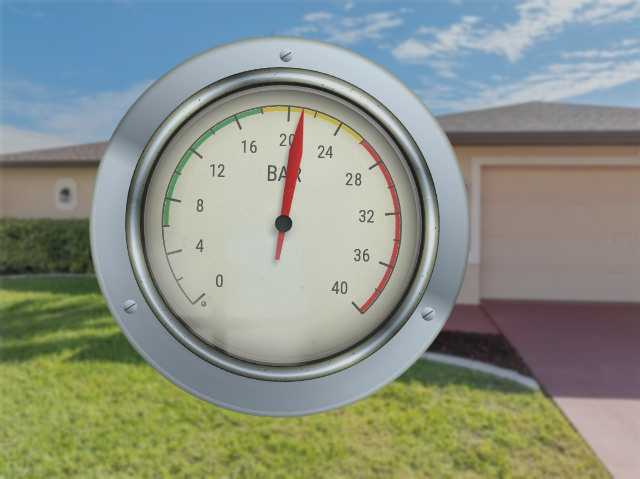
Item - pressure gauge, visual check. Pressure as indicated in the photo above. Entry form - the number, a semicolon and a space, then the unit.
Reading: 21; bar
